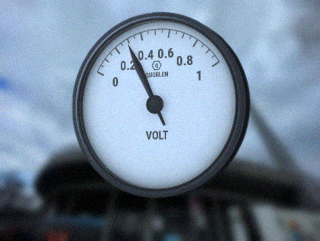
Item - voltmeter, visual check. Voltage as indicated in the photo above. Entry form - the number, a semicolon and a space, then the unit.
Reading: 0.3; V
